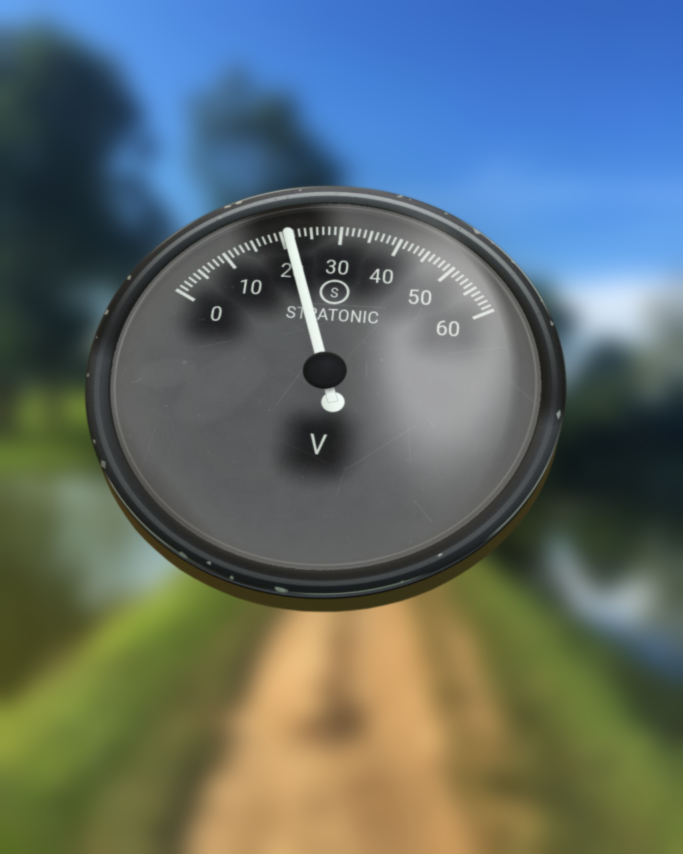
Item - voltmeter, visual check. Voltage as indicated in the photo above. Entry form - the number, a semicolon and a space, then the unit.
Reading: 21; V
